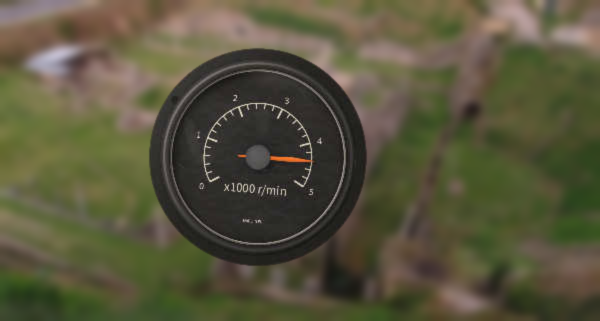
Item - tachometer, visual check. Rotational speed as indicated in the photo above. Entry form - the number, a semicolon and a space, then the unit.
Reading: 4400; rpm
